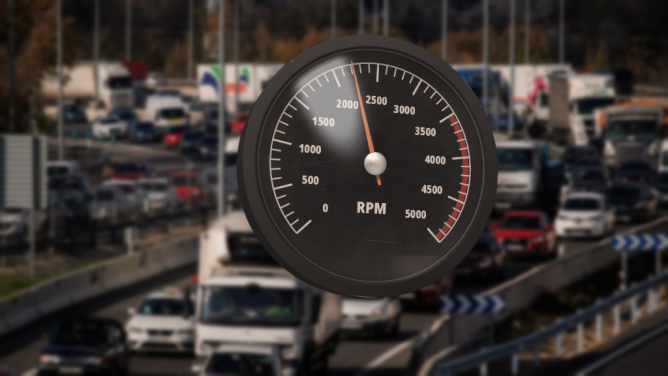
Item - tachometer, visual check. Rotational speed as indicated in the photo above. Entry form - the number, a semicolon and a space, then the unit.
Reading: 2200; rpm
